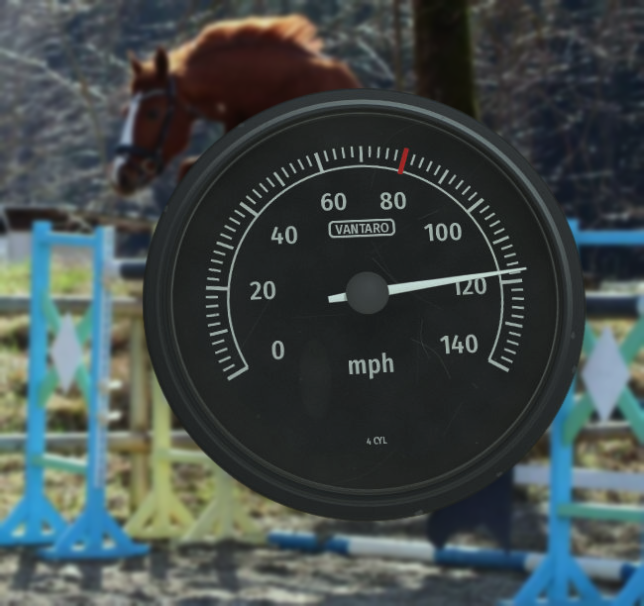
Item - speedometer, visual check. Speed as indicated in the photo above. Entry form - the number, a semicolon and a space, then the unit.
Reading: 118; mph
